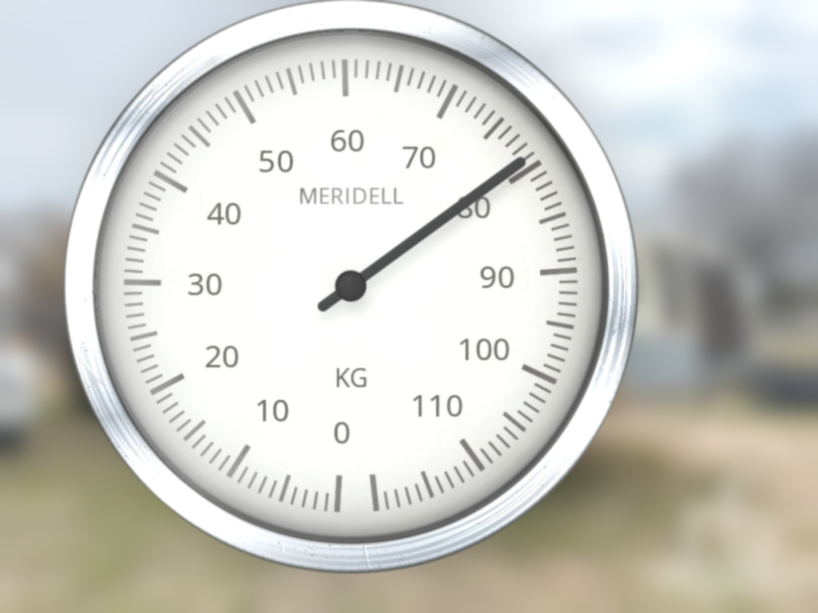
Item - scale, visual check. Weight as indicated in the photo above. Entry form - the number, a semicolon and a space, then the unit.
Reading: 79; kg
